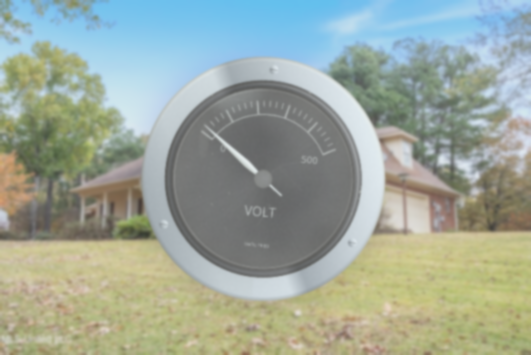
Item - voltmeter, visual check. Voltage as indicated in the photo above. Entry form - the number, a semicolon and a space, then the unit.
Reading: 20; V
